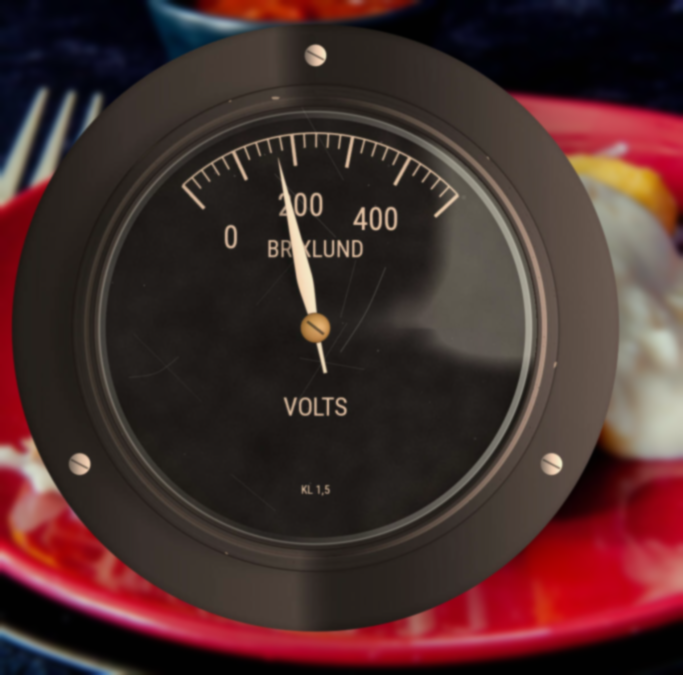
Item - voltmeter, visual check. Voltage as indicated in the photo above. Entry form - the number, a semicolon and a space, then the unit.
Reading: 170; V
